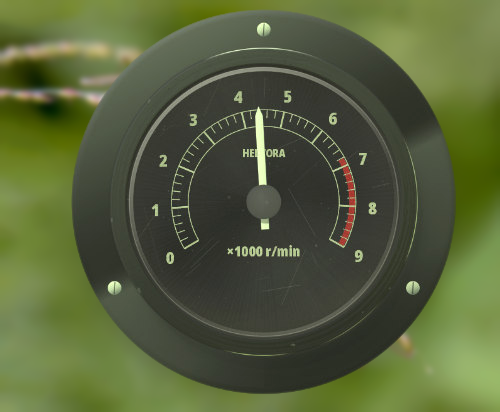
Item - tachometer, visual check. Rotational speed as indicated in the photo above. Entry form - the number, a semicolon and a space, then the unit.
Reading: 4400; rpm
